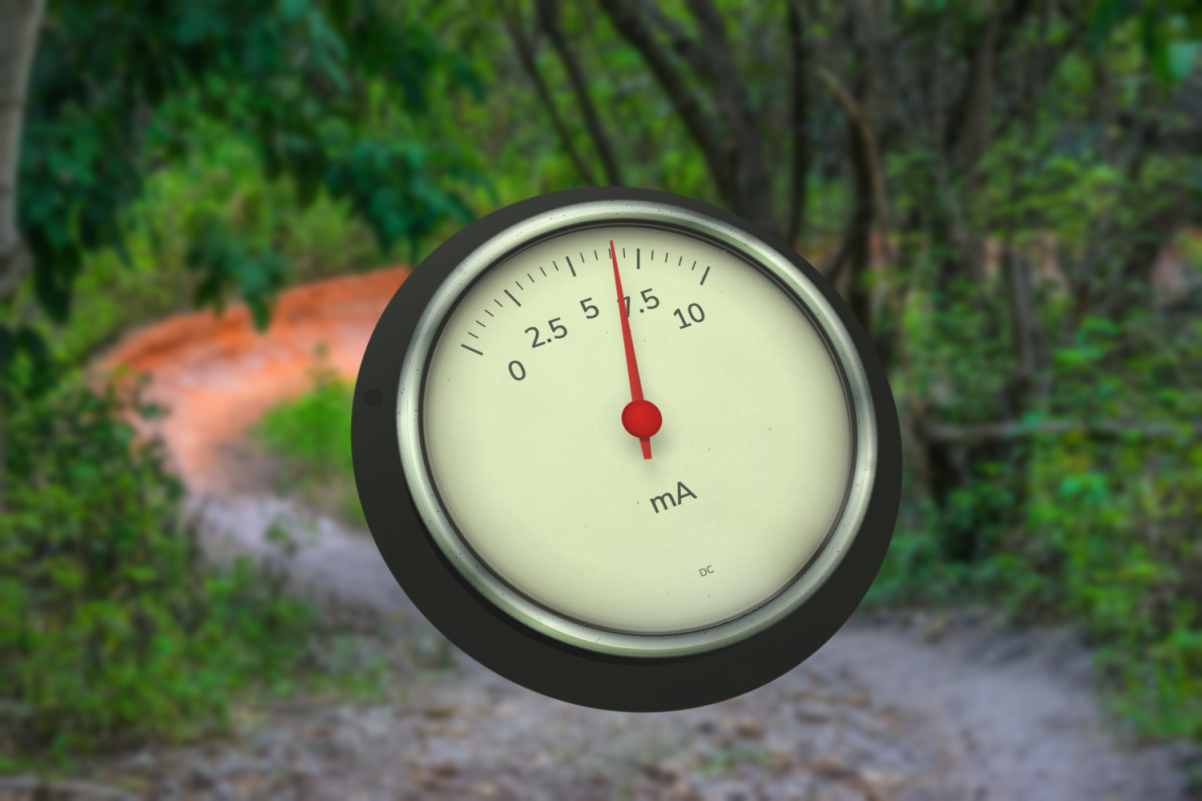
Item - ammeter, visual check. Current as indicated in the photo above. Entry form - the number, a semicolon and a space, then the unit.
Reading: 6.5; mA
